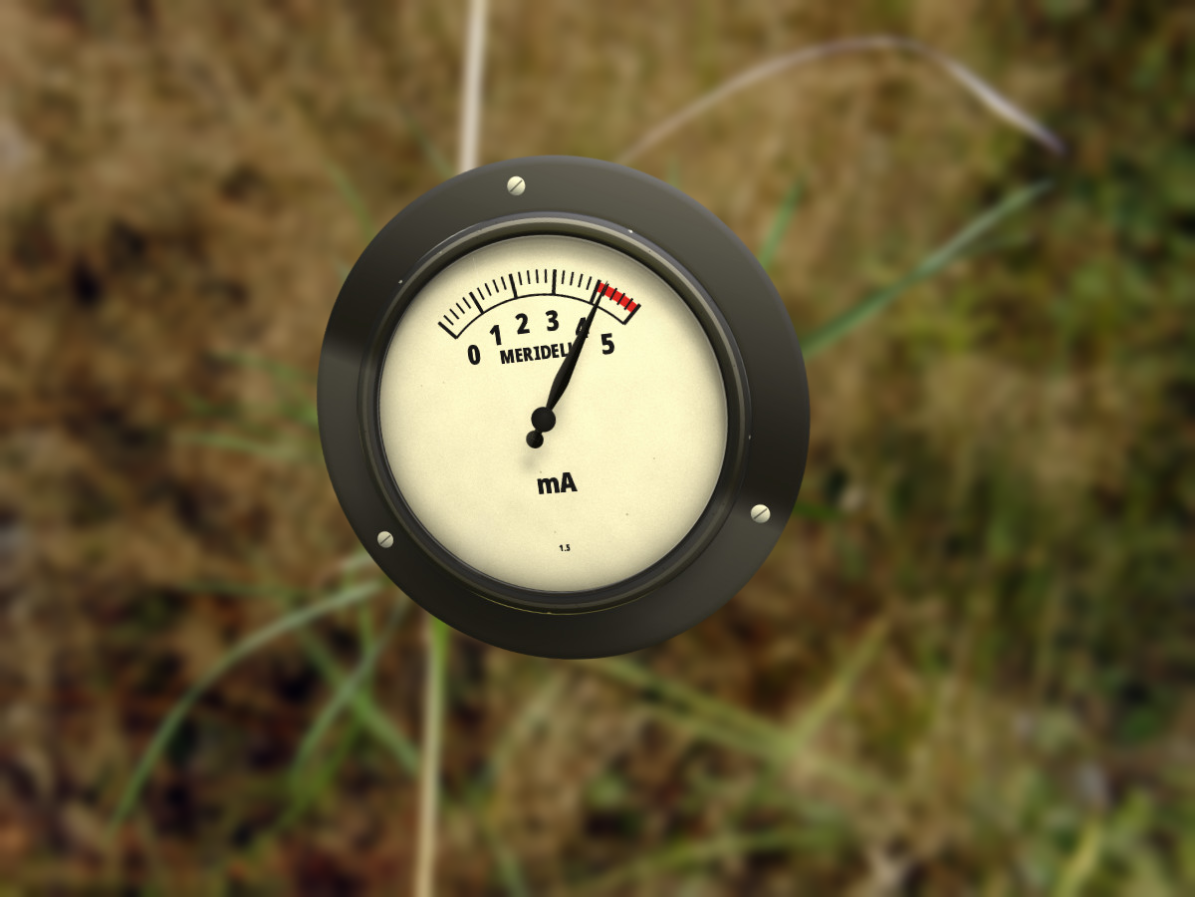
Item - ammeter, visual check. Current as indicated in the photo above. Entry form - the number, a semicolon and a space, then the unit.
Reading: 4.2; mA
